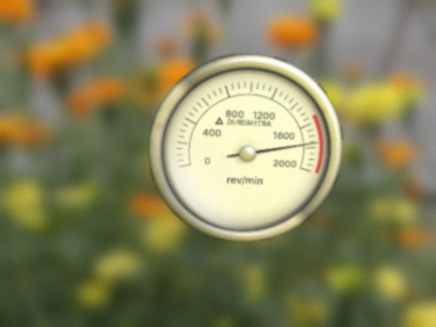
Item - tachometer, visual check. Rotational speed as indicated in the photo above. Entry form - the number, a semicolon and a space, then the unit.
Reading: 1750; rpm
